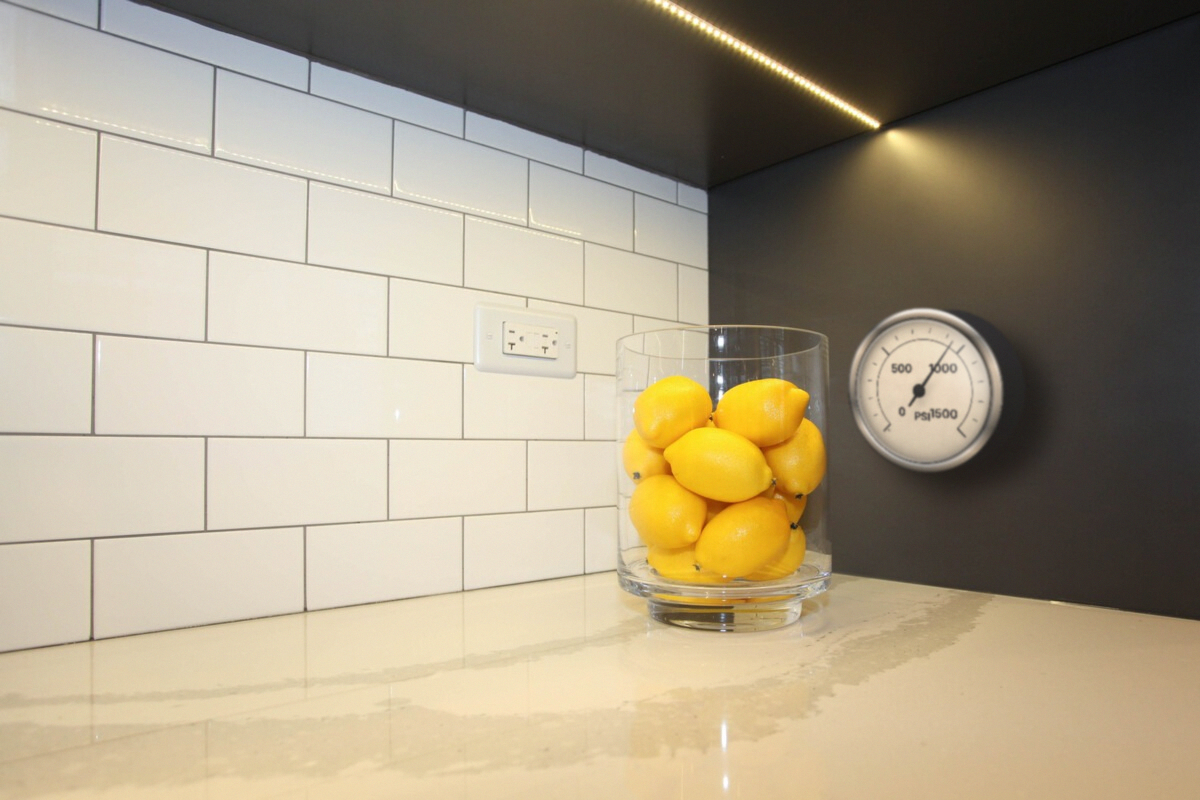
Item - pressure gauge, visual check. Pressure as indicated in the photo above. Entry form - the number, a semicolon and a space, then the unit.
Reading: 950; psi
